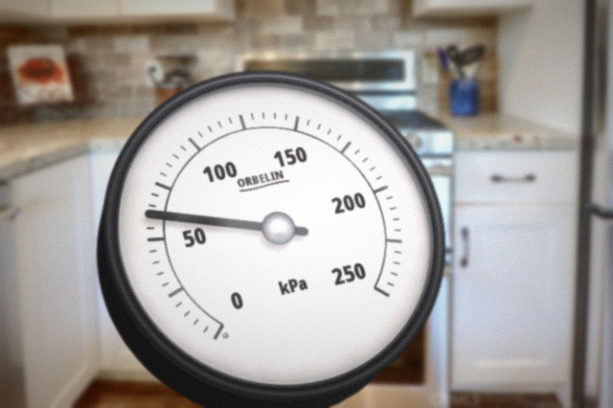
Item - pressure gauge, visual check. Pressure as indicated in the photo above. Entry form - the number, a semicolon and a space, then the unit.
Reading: 60; kPa
